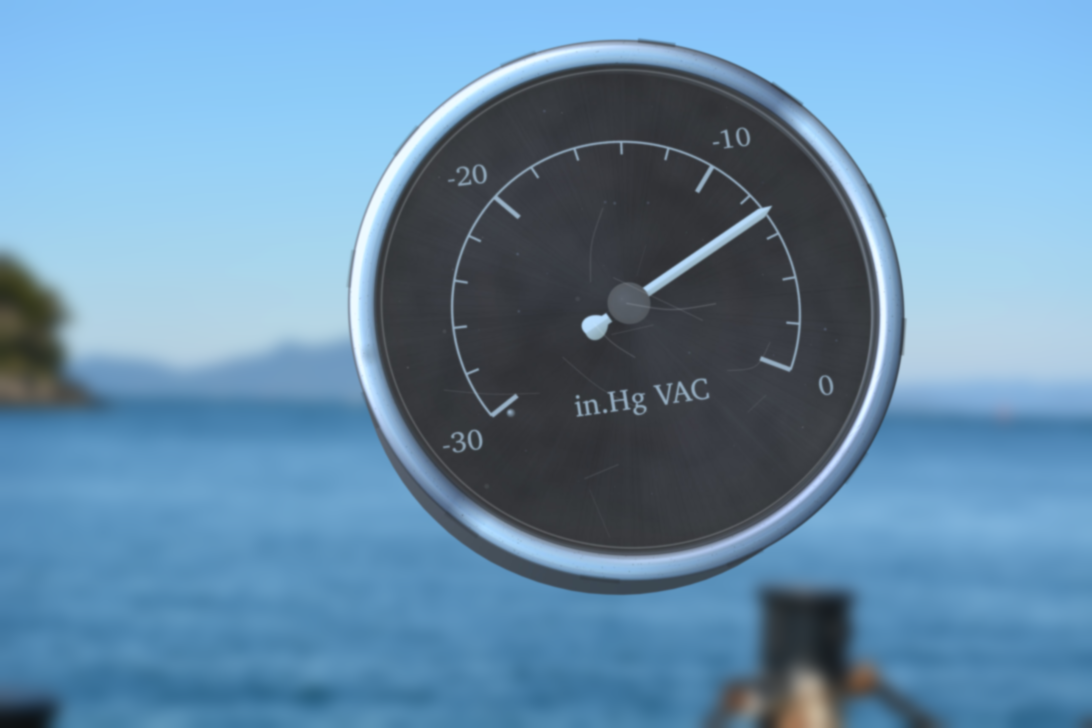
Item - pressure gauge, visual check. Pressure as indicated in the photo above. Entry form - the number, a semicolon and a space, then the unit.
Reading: -7; inHg
